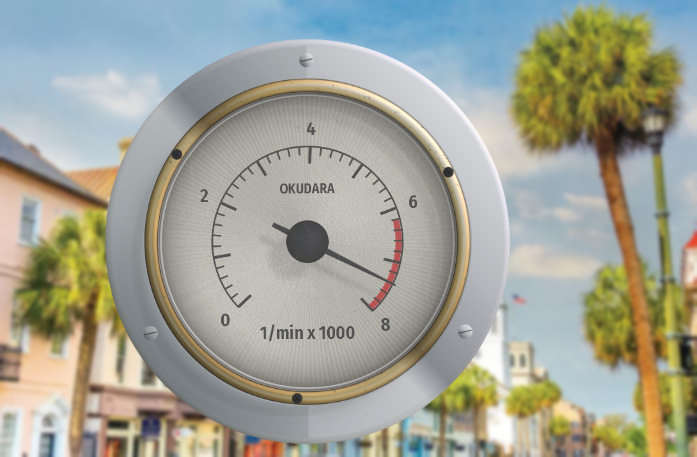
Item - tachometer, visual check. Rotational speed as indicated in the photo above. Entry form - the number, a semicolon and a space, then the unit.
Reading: 7400; rpm
